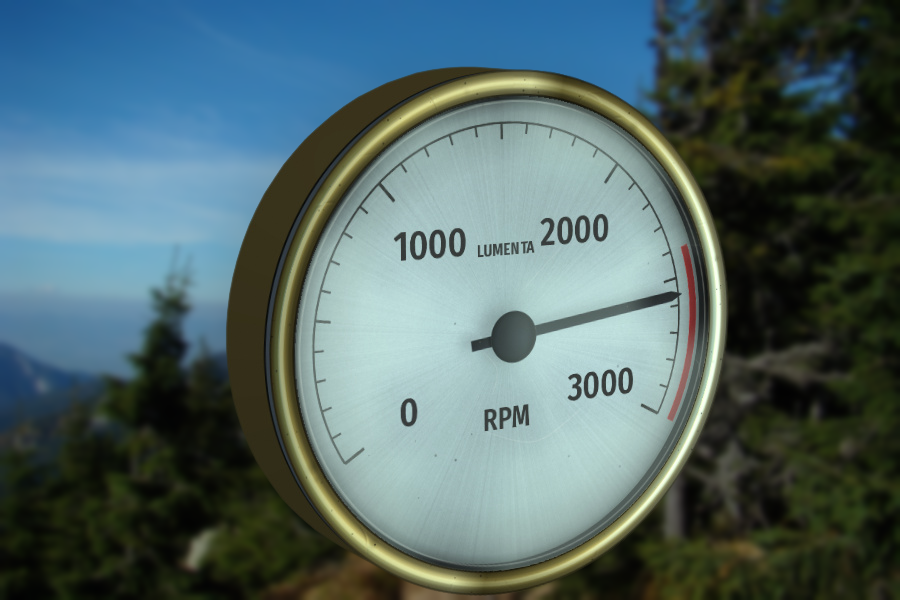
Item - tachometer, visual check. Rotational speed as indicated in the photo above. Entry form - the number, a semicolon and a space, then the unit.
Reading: 2550; rpm
